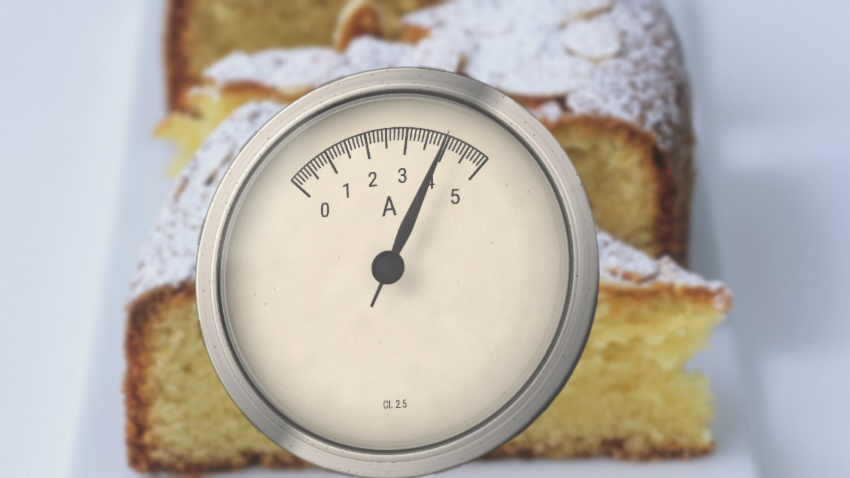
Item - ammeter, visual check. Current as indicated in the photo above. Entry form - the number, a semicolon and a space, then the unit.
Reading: 4; A
